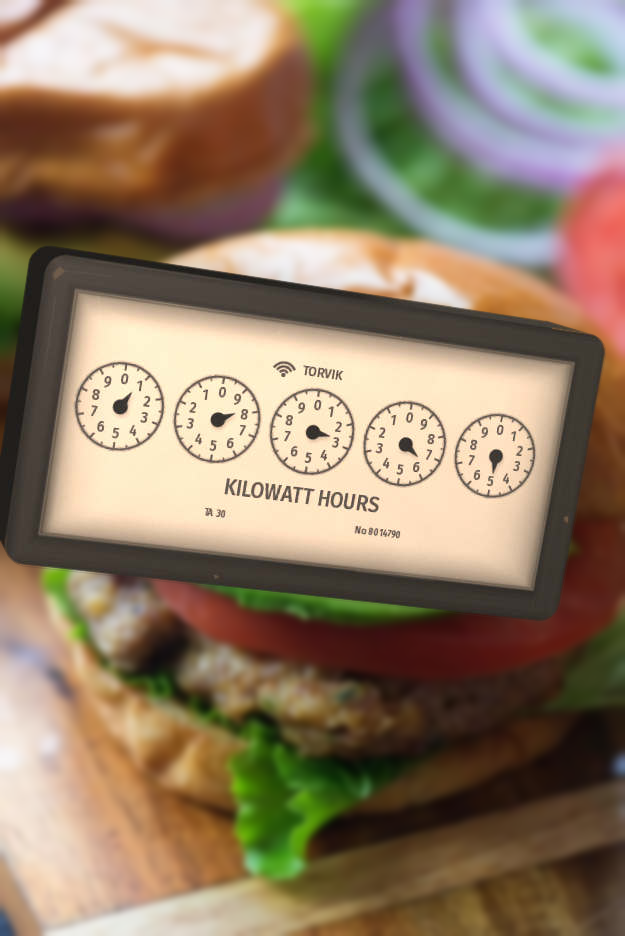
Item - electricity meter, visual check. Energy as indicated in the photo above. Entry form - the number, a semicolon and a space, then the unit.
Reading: 8265; kWh
